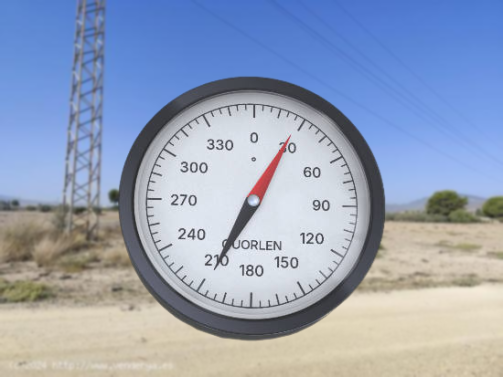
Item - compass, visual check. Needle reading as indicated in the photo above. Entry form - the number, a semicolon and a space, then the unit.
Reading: 27.5; °
